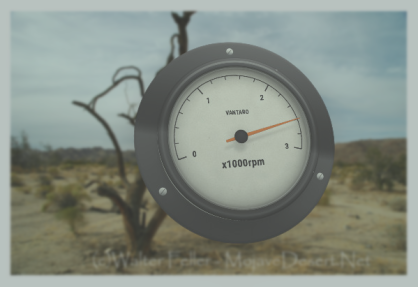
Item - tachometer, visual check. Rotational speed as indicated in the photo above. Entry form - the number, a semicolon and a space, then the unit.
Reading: 2600; rpm
